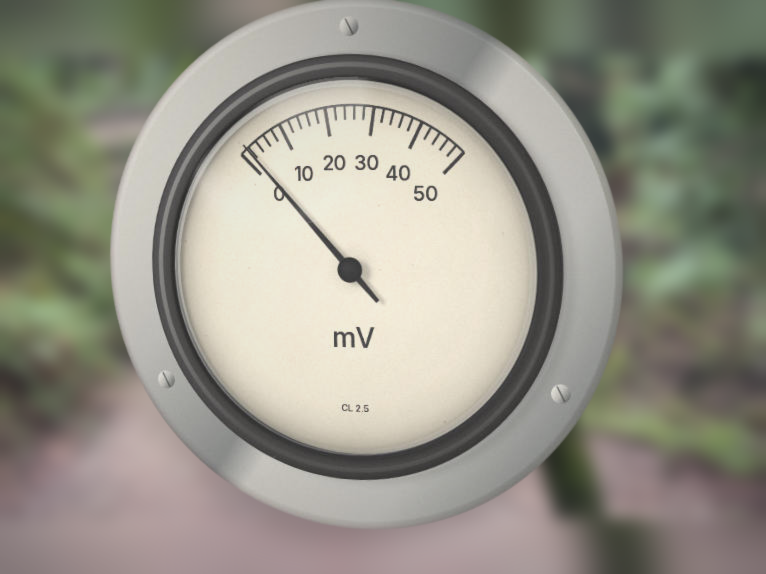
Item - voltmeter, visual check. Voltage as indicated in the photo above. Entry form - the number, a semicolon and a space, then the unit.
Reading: 2; mV
